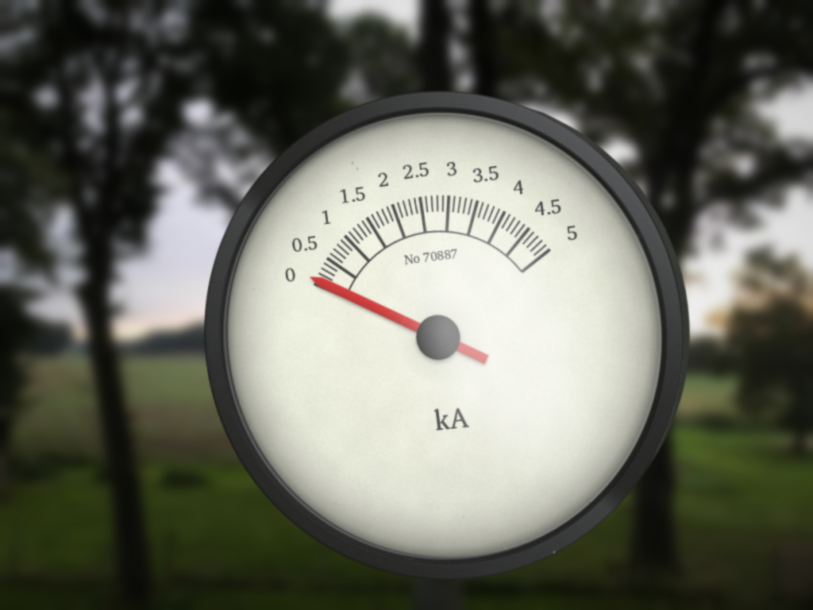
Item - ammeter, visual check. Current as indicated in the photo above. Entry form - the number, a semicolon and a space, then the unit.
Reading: 0.1; kA
